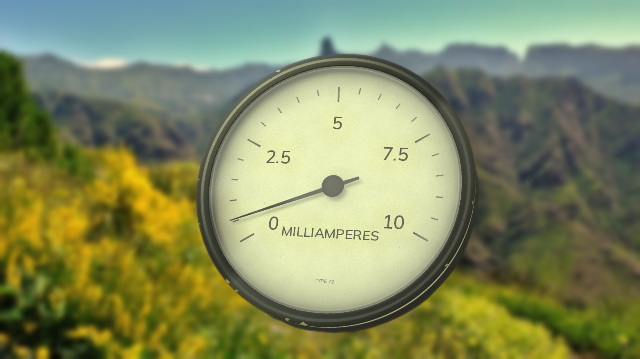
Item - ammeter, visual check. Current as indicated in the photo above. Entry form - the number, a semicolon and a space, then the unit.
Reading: 0.5; mA
